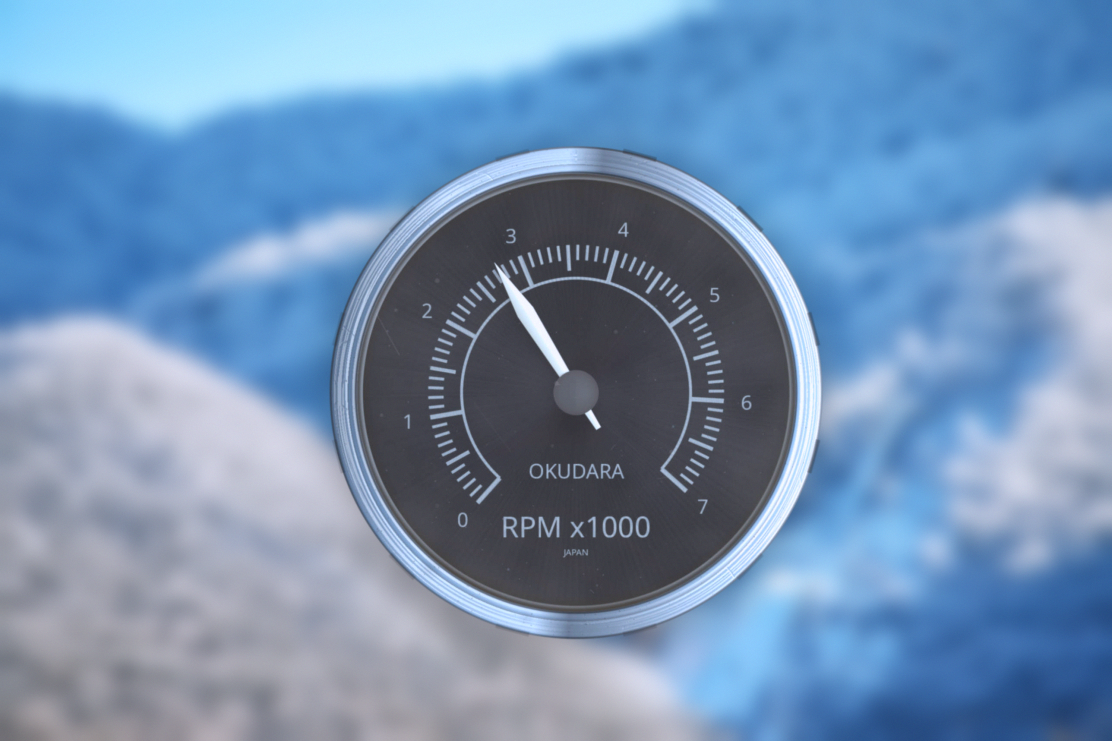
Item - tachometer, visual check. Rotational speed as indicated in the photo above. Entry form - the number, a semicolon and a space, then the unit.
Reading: 2750; rpm
